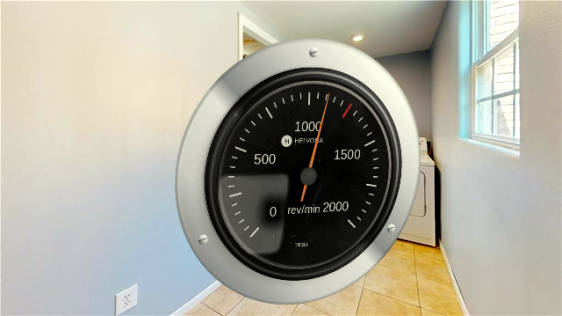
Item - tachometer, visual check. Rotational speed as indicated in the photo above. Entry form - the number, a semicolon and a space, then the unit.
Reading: 1100; rpm
